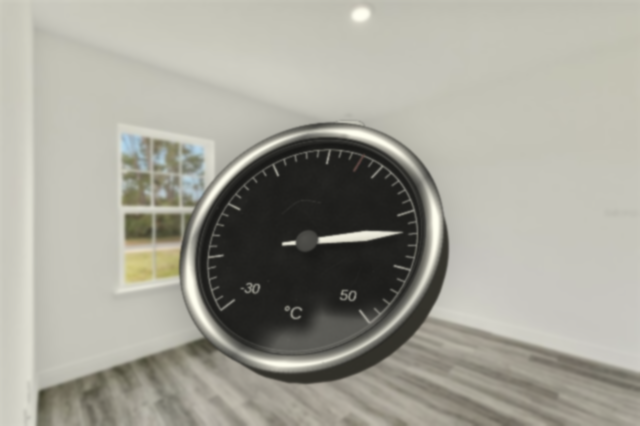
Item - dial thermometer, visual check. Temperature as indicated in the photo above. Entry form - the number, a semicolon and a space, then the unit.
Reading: 34; °C
